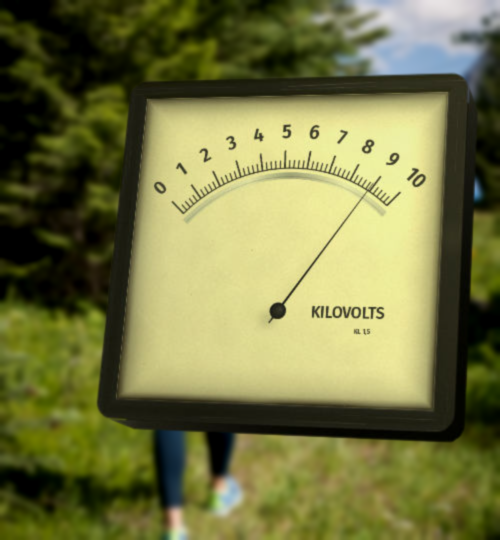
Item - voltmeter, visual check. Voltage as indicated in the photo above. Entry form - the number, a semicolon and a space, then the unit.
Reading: 9; kV
